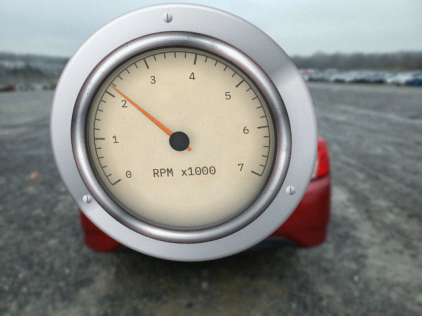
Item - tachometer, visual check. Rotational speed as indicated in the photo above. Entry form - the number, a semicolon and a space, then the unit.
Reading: 2200; rpm
